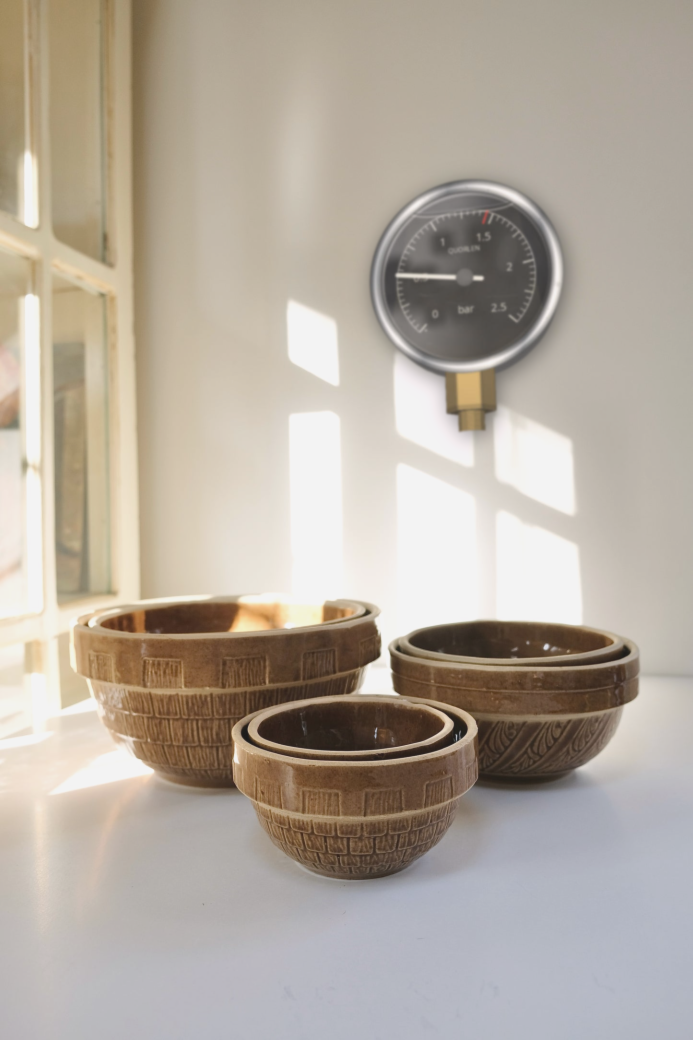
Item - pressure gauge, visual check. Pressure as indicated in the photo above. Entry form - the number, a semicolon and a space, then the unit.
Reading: 0.5; bar
